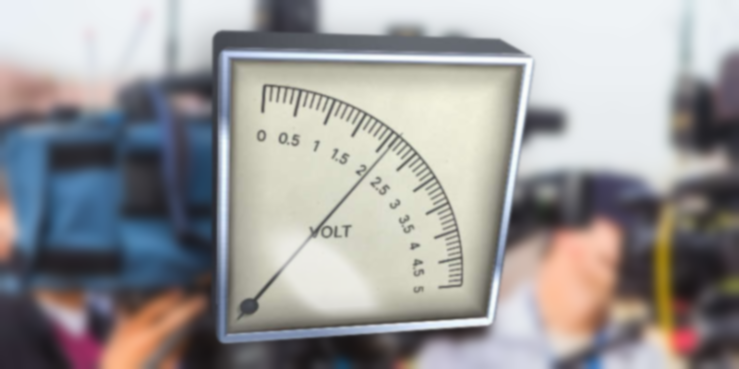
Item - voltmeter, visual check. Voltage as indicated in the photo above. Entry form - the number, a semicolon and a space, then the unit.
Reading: 2.1; V
